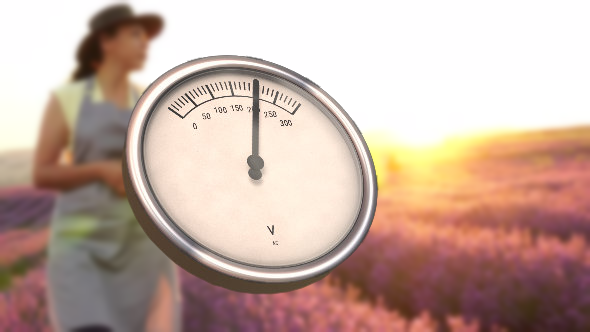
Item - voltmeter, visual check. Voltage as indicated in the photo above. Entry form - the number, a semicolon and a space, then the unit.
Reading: 200; V
